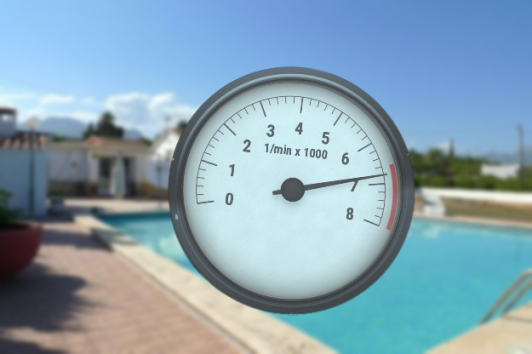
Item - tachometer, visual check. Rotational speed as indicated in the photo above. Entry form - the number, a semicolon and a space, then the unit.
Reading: 6800; rpm
